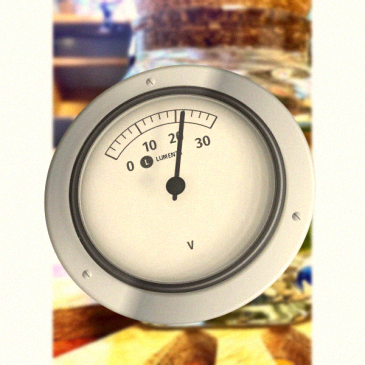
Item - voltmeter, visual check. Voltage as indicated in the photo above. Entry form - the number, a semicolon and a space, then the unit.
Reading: 22; V
